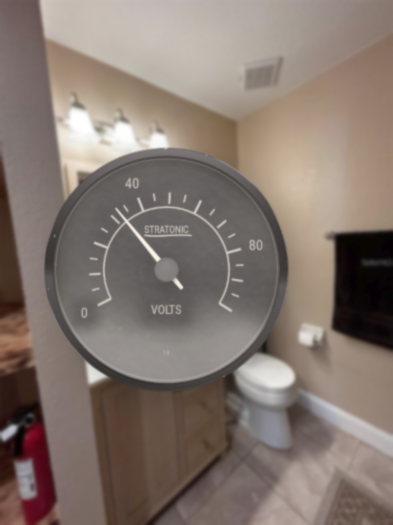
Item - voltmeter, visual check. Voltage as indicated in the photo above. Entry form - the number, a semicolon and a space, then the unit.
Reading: 32.5; V
